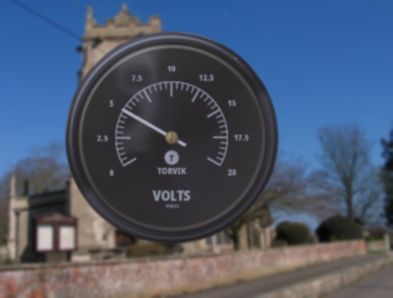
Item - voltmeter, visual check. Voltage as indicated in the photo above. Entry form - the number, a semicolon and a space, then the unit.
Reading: 5; V
